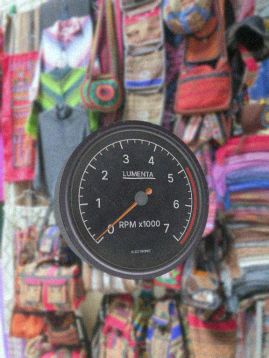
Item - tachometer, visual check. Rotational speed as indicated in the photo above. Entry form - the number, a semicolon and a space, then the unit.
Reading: 100; rpm
